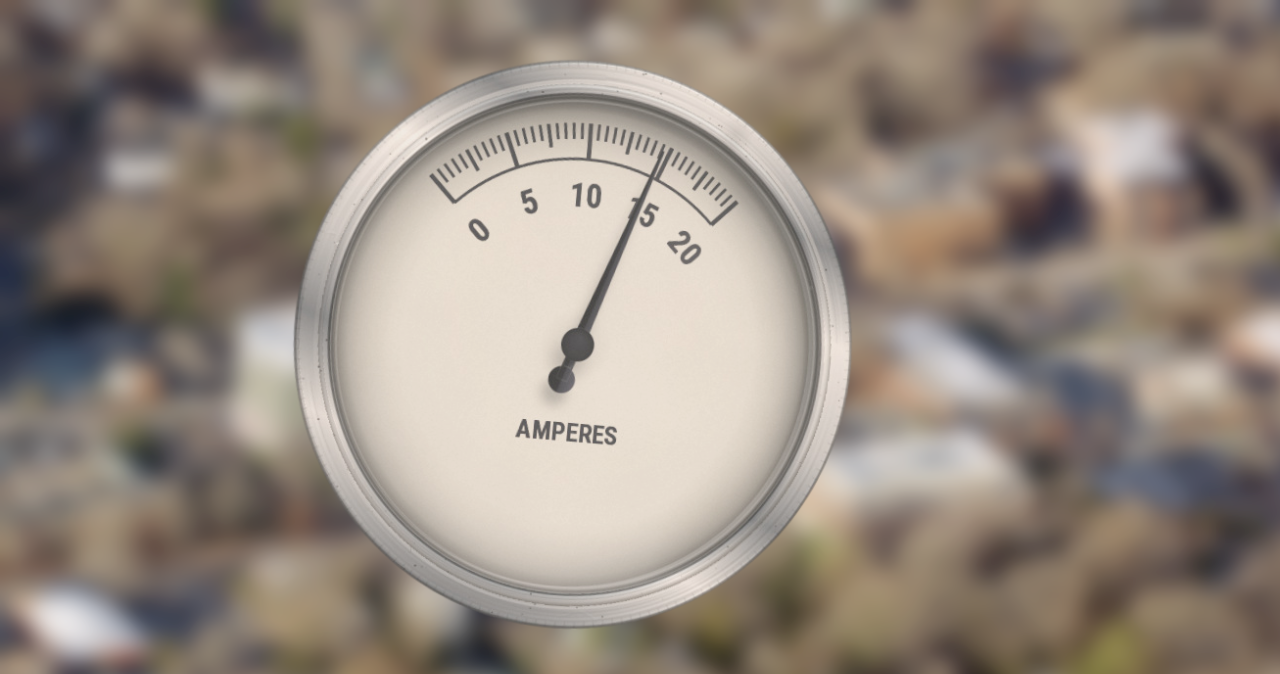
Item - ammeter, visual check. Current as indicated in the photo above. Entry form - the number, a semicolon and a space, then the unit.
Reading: 14.5; A
